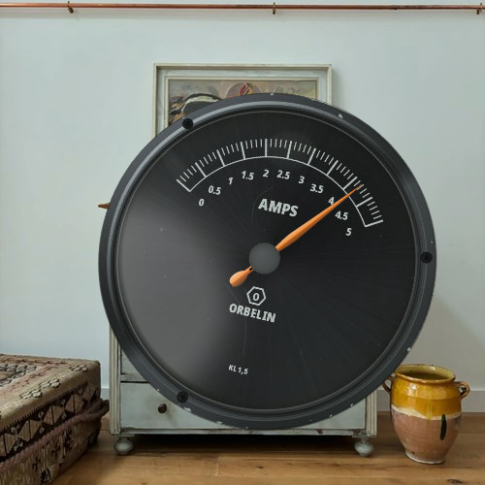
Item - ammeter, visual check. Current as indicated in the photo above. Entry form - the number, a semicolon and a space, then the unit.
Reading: 4.2; A
